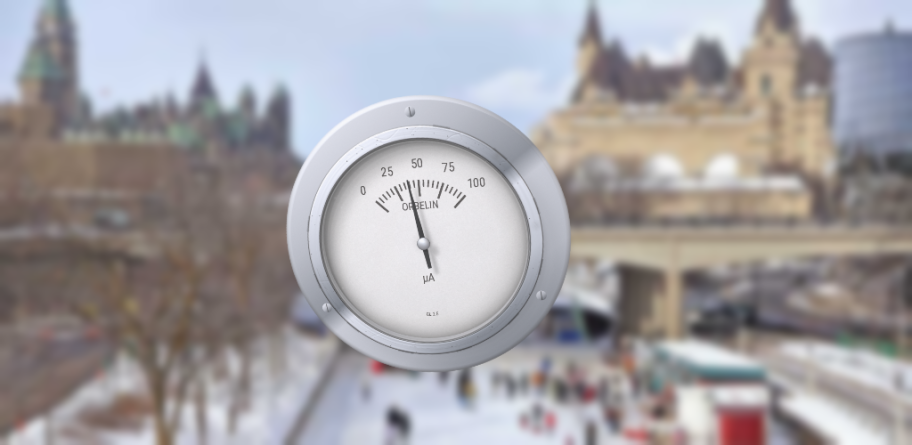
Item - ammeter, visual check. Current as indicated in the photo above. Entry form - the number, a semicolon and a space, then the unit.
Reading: 40; µA
